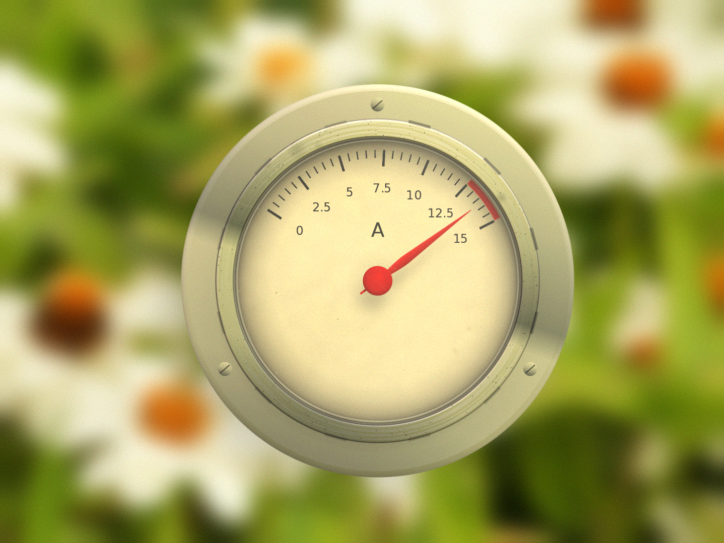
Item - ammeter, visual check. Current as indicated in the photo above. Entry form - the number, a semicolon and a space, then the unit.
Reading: 13.75; A
